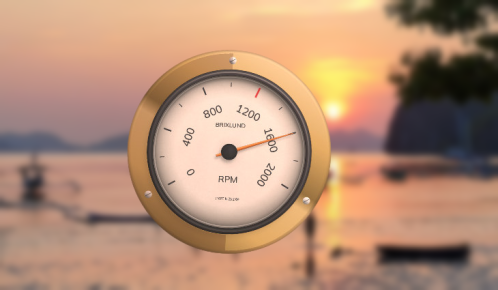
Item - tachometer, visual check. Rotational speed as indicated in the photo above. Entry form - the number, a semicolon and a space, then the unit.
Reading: 1600; rpm
